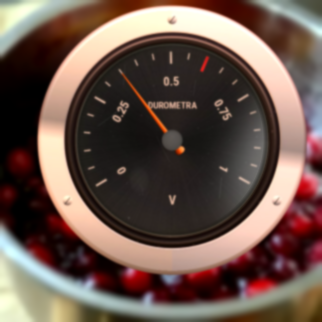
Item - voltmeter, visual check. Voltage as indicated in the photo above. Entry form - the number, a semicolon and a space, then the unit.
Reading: 0.35; V
